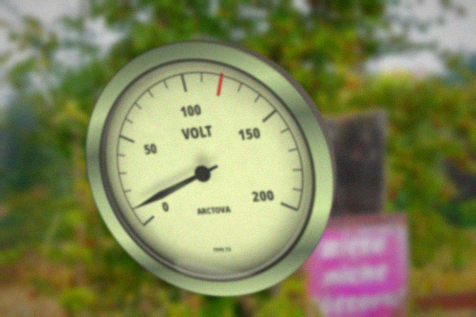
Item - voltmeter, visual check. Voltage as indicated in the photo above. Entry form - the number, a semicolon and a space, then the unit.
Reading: 10; V
